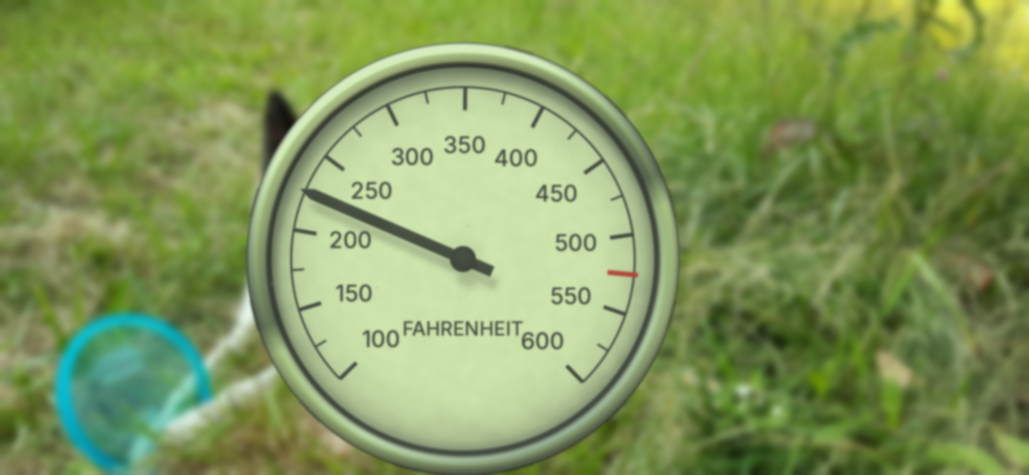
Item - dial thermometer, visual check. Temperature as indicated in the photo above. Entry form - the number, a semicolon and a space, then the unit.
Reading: 225; °F
